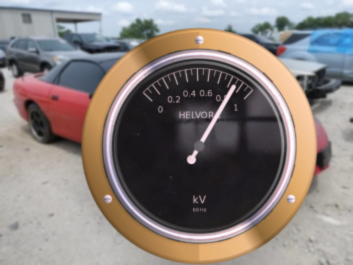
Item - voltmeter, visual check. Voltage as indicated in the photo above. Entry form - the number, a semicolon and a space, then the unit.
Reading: 0.85; kV
